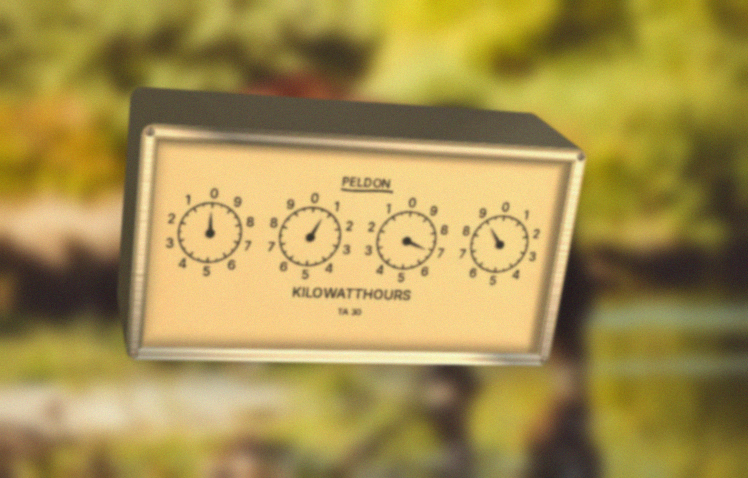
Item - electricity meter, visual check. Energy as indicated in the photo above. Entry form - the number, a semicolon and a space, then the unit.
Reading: 69; kWh
